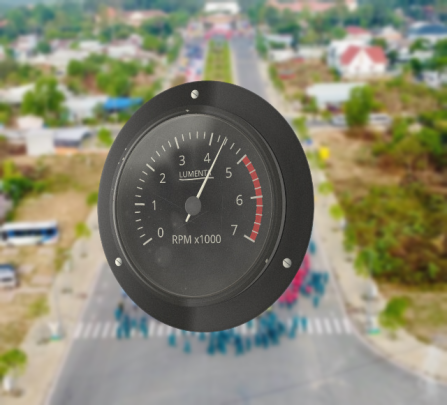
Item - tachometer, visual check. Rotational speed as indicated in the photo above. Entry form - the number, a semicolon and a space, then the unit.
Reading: 4400; rpm
